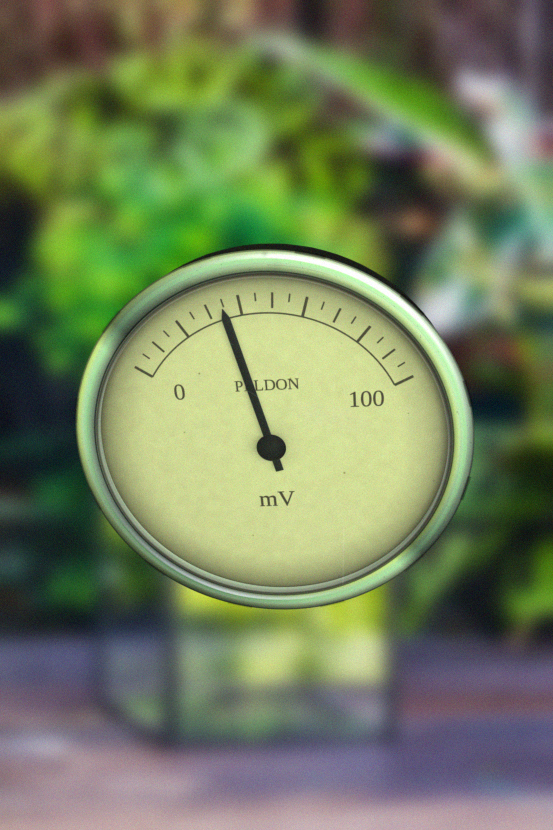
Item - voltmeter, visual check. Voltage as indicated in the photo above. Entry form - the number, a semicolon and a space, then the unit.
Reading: 35; mV
